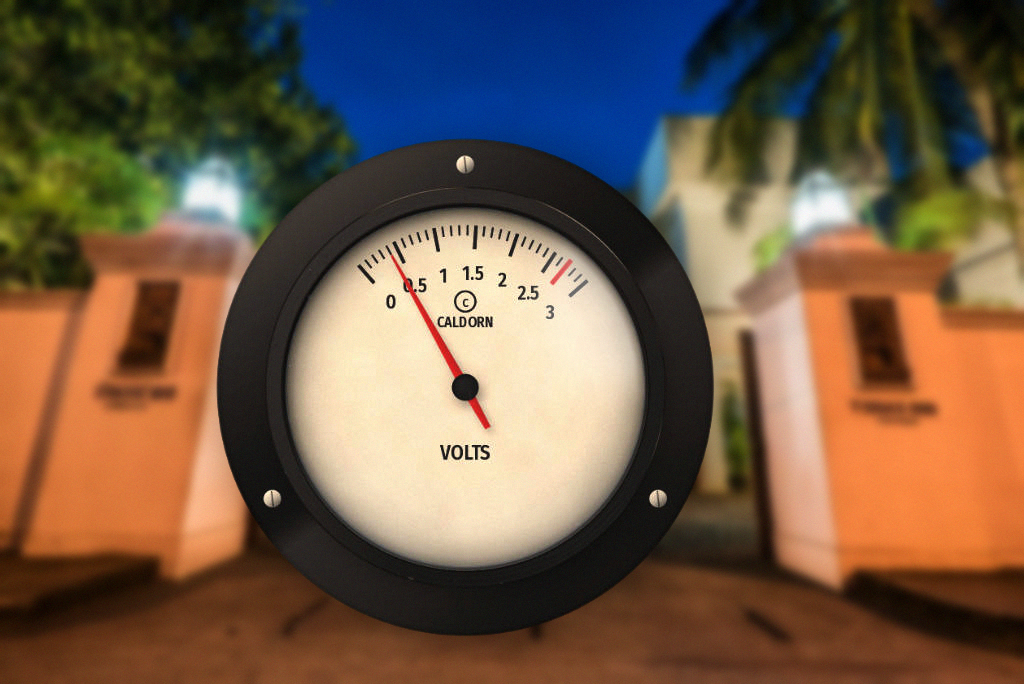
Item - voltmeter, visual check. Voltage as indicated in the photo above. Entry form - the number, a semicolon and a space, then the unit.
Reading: 0.4; V
